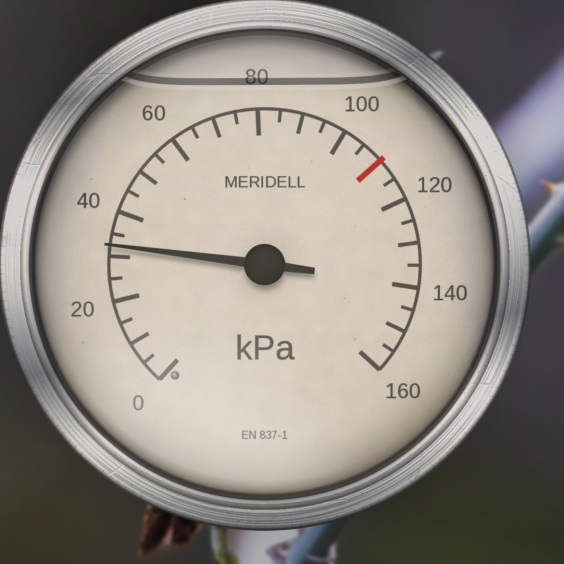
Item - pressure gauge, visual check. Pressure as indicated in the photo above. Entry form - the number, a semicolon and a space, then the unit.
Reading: 32.5; kPa
